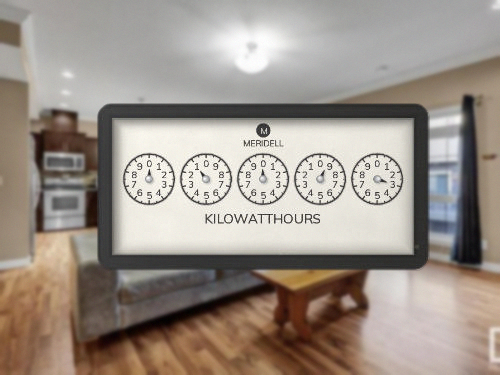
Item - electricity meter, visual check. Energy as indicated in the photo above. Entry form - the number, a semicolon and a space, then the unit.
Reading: 993; kWh
